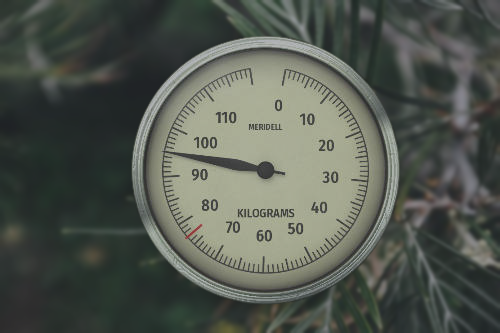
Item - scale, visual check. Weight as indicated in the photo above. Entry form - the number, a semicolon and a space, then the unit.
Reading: 95; kg
